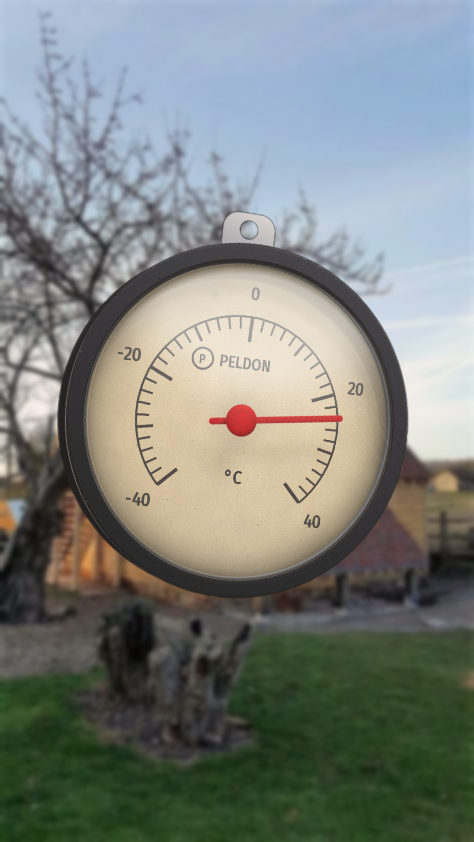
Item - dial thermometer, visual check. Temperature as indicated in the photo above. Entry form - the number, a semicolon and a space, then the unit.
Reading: 24; °C
